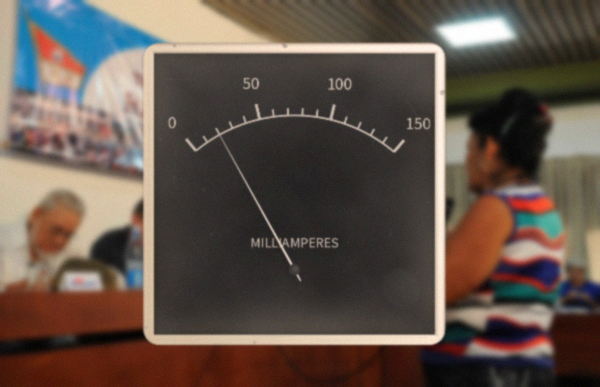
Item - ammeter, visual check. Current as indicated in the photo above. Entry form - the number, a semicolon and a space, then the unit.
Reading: 20; mA
